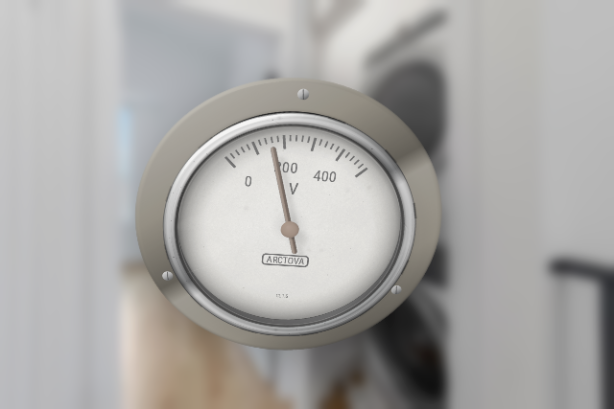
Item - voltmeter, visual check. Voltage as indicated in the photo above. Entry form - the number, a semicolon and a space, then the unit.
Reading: 160; V
